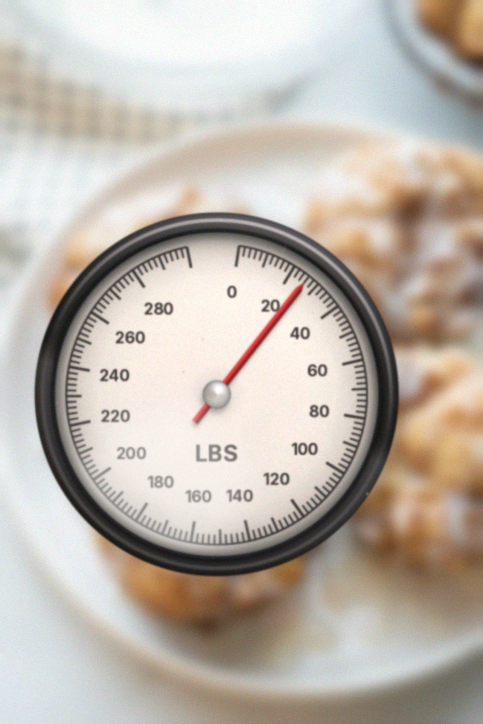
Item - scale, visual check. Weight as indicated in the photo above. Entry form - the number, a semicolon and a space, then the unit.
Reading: 26; lb
